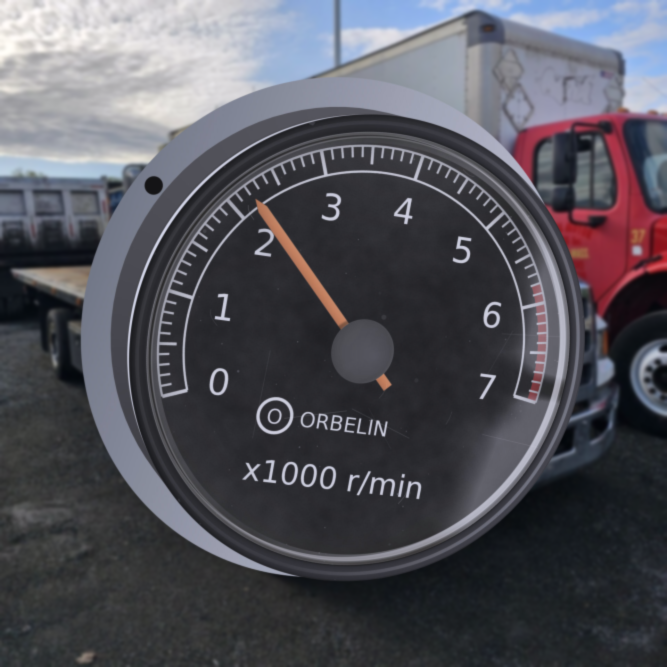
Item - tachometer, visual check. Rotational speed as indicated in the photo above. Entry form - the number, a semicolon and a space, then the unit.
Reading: 2200; rpm
